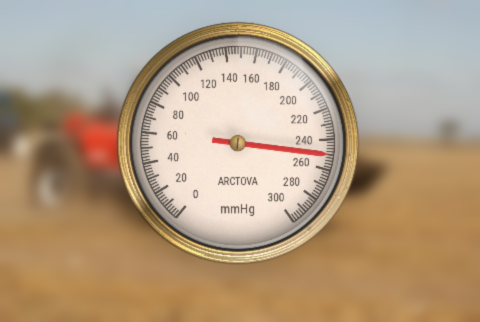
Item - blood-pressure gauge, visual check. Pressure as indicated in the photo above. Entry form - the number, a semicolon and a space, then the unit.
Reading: 250; mmHg
